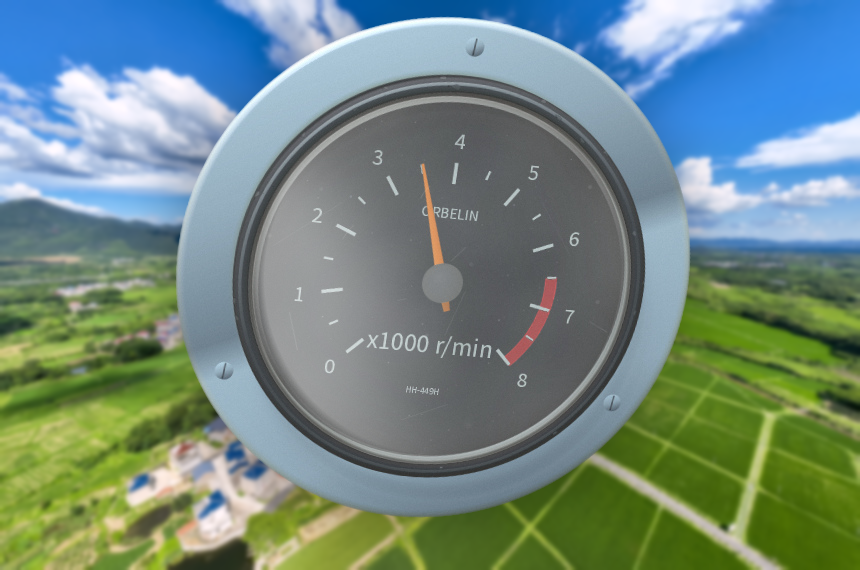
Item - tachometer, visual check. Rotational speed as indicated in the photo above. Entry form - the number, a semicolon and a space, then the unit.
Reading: 3500; rpm
